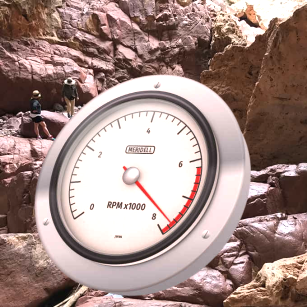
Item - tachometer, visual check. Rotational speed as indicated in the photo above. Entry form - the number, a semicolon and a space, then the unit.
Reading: 7700; rpm
